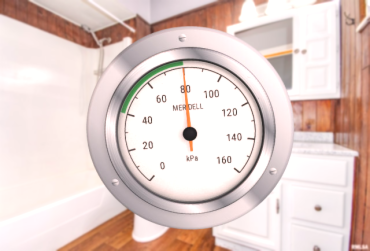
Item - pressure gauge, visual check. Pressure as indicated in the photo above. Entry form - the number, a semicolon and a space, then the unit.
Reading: 80; kPa
